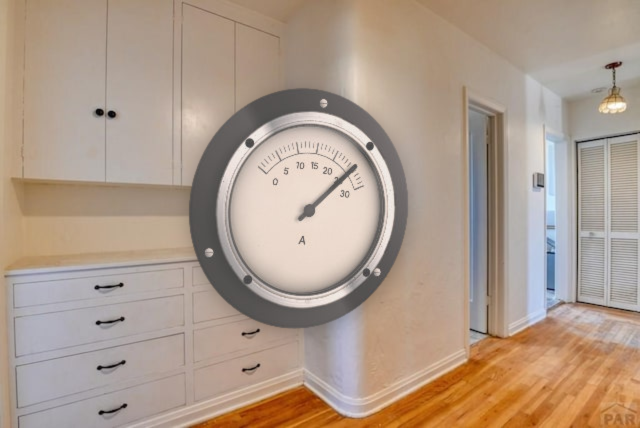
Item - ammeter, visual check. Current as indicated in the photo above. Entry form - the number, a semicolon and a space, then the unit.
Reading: 25; A
